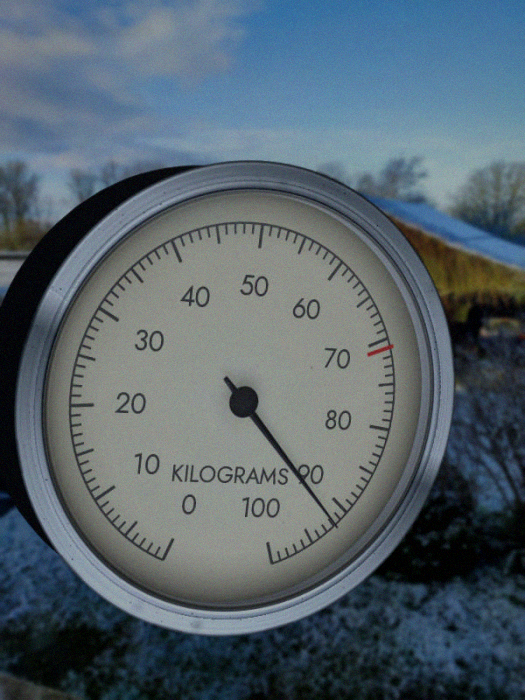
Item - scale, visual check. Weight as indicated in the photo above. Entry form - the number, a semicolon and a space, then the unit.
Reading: 92; kg
